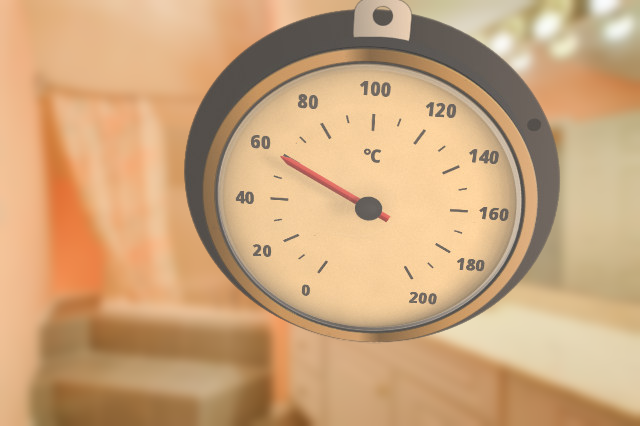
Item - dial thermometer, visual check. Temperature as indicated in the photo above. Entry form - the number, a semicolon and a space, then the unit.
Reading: 60; °C
